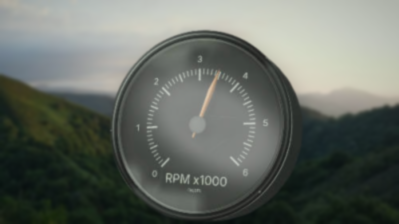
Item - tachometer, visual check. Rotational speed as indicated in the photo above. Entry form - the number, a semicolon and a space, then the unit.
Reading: 3500; rpm
